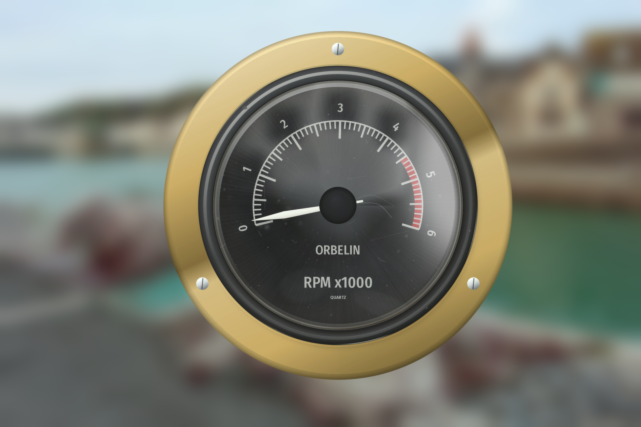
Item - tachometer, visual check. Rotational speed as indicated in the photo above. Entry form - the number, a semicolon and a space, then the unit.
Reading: 100; rpm
